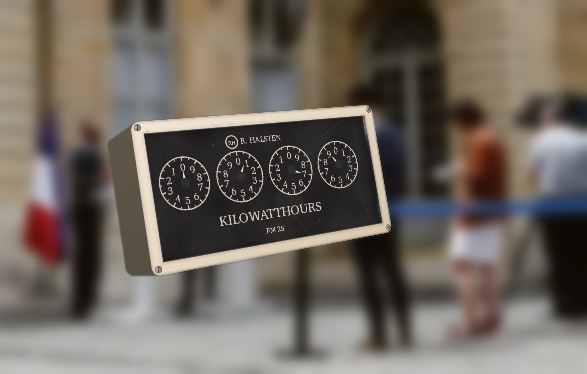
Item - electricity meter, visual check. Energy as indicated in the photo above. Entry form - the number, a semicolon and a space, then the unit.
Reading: 69; kWh
